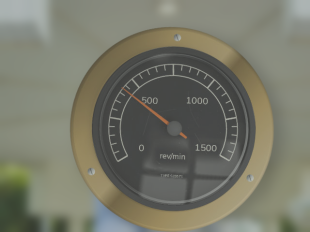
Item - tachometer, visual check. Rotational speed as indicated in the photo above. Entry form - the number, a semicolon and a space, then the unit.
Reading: 425; rpm
